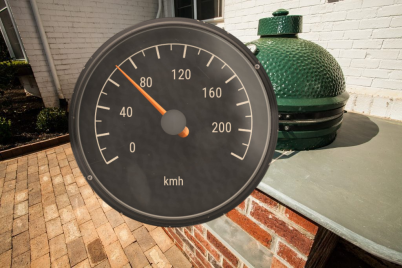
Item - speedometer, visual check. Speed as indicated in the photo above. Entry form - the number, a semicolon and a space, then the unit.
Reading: 70; km/h
